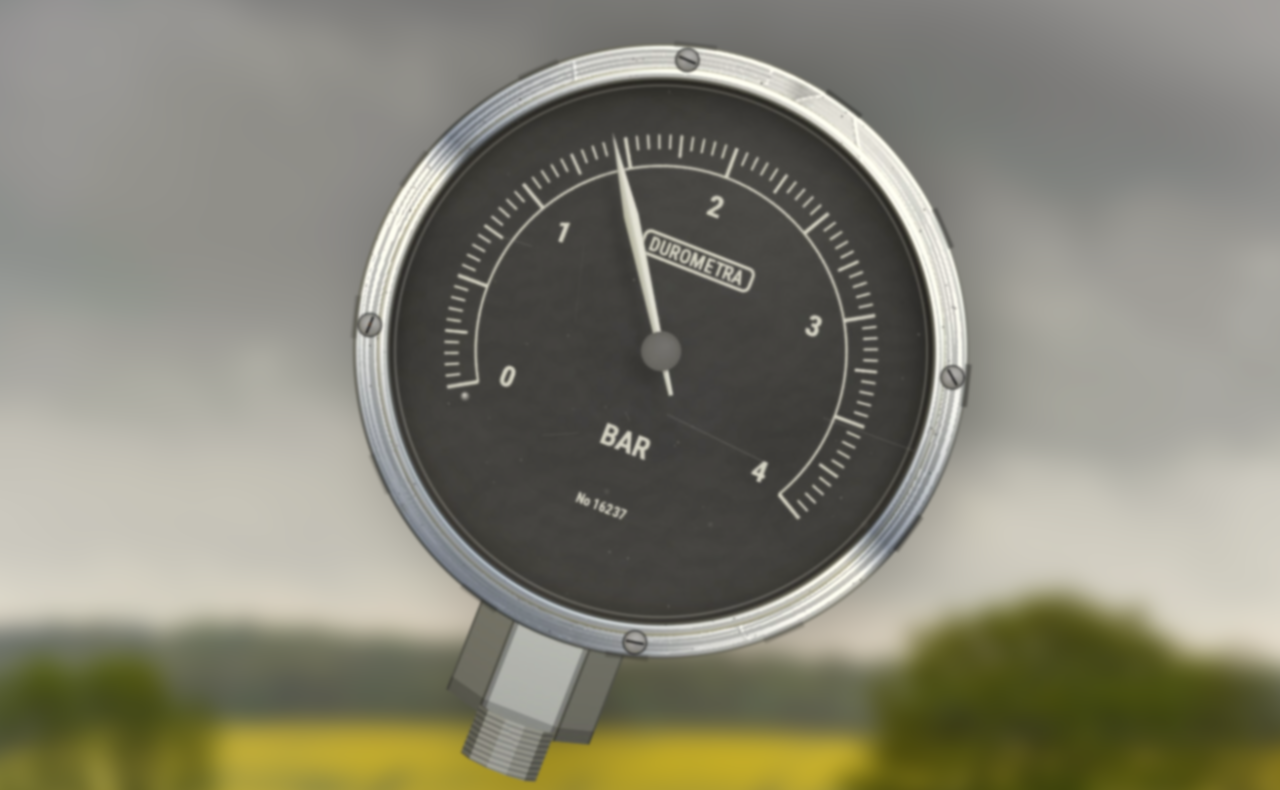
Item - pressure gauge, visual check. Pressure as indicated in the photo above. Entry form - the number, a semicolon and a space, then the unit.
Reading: 1.45; bar
